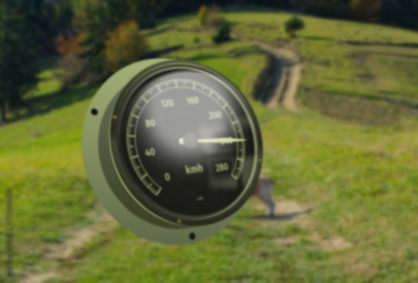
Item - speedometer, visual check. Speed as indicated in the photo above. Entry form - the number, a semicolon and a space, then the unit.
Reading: 240; km/h
